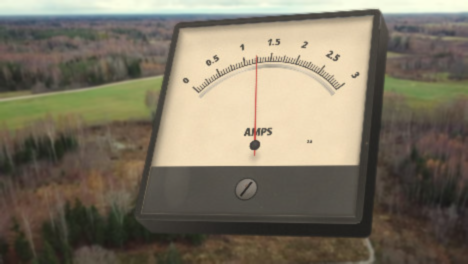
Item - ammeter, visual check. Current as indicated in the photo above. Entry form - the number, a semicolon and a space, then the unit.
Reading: 1.25; A
